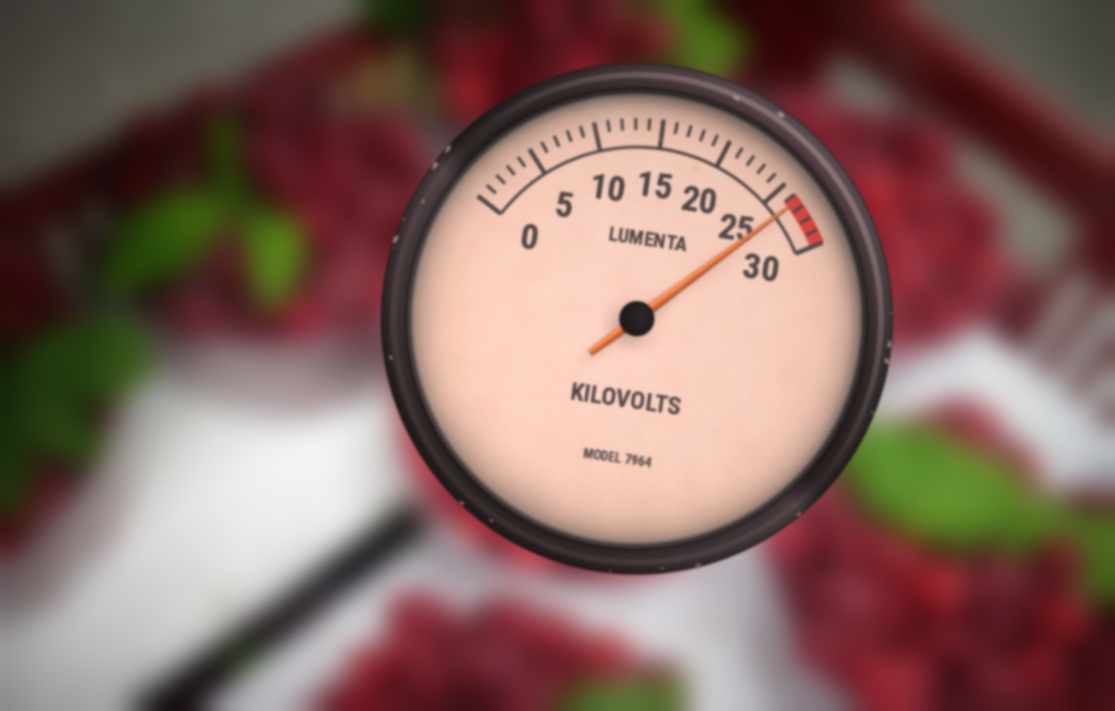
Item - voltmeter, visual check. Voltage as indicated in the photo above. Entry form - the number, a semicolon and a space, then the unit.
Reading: 26.5; kV
